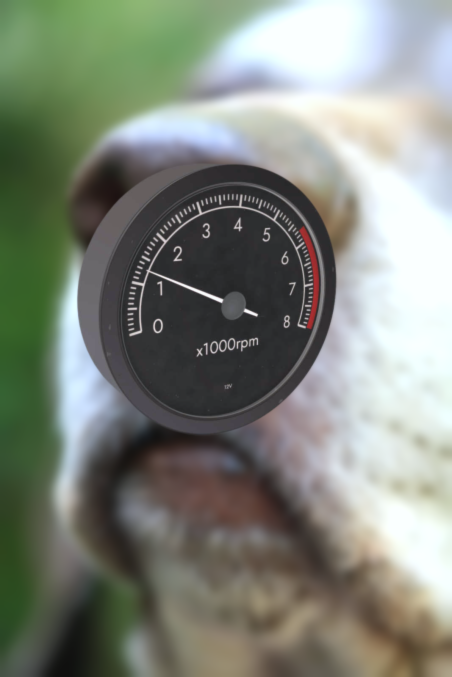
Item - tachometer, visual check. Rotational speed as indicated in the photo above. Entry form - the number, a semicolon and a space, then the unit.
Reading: 1300; rpm
